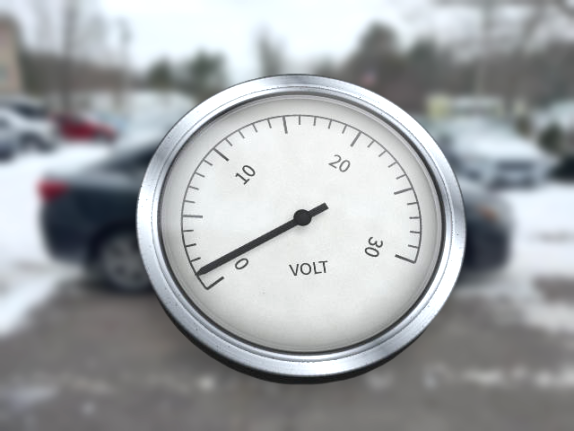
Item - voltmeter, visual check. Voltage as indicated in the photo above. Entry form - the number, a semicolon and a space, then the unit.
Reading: 1; V
